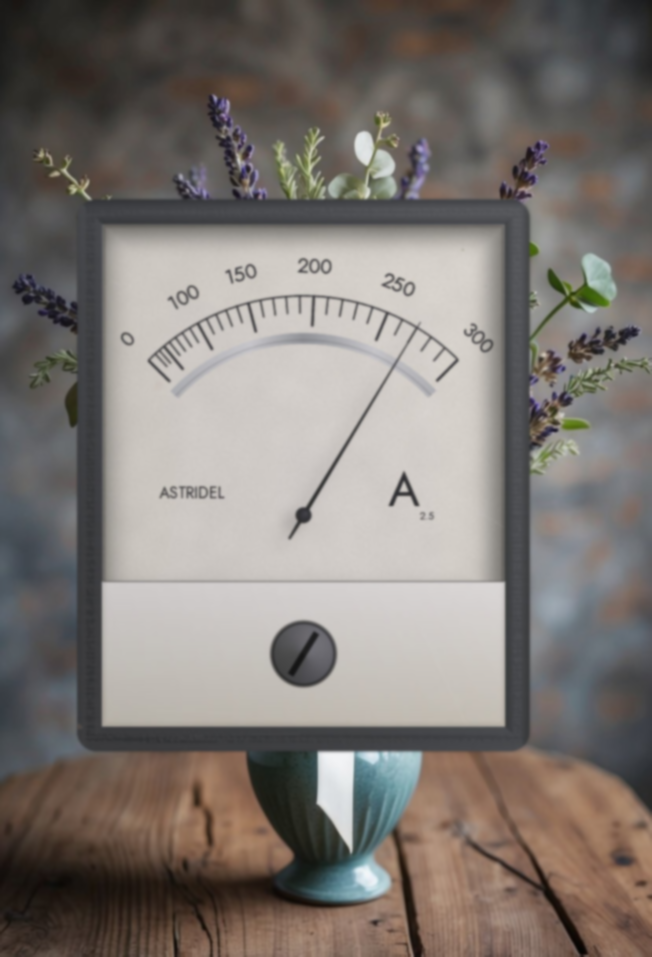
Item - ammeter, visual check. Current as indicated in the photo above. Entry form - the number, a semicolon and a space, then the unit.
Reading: 270; A
